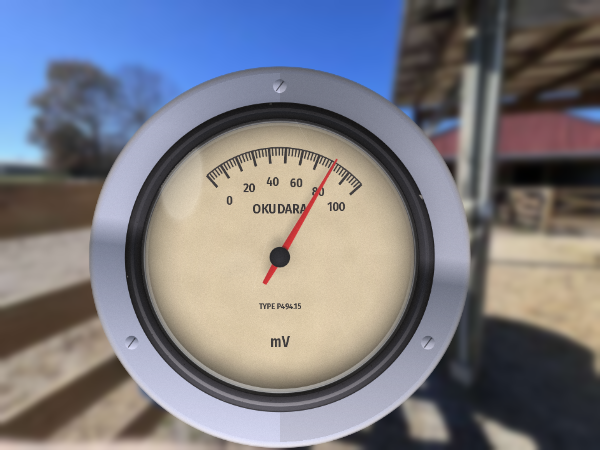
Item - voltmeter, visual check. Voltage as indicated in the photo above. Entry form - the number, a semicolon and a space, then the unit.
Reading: 80; mV
